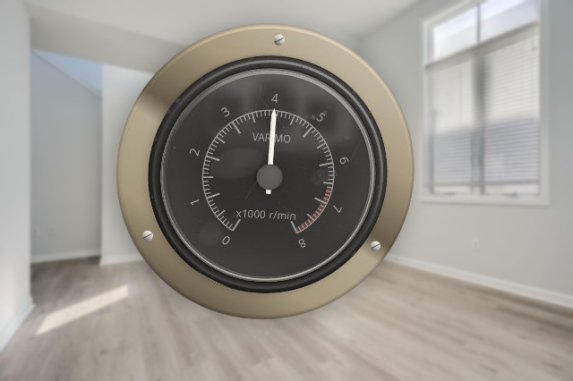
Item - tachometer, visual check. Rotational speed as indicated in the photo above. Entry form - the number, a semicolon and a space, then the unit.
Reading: 4000; rpm
